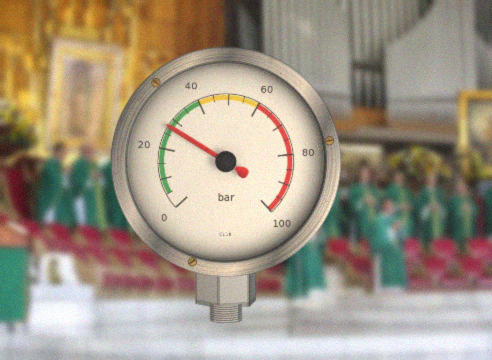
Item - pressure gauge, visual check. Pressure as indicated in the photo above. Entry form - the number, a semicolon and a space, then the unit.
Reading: 27.5; bar
